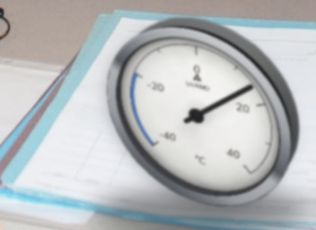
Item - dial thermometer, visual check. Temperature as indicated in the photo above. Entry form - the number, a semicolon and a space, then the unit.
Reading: 15; °C
